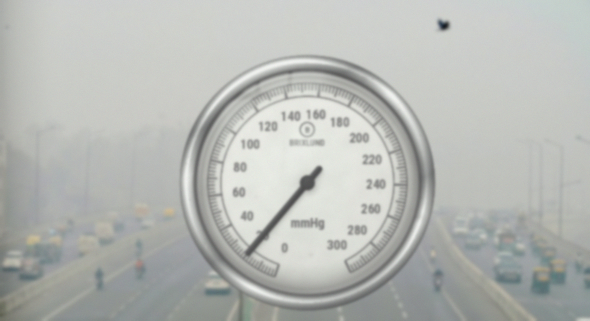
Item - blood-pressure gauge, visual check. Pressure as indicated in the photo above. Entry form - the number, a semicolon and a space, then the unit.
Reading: 20; mmHg
